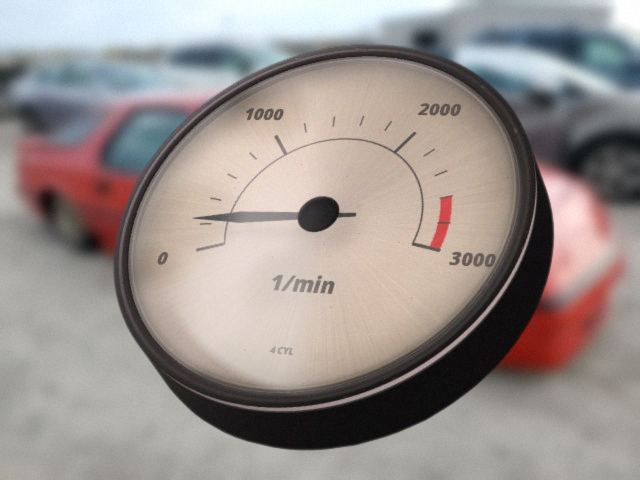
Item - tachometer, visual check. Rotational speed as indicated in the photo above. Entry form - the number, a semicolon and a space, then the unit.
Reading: 200; rpm
